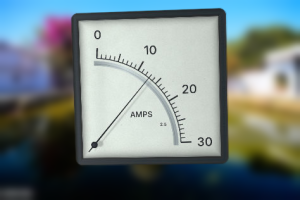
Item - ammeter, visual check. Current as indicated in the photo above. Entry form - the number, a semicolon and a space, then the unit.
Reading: 13; A
